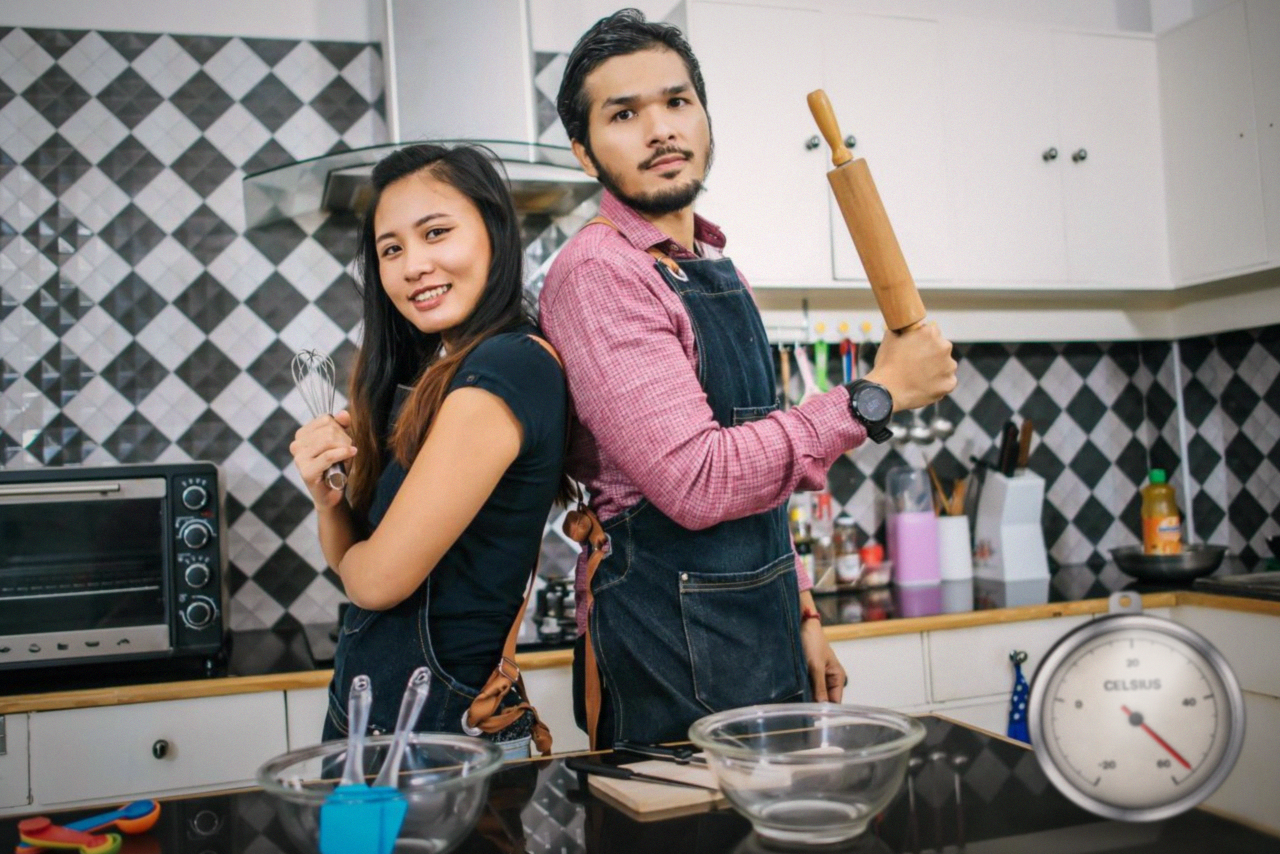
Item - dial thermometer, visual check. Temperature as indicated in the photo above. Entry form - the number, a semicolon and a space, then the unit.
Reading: 56; °C
